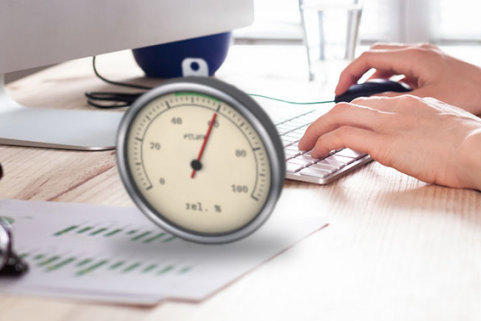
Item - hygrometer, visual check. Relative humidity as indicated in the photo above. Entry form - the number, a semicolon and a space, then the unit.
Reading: 60; %
